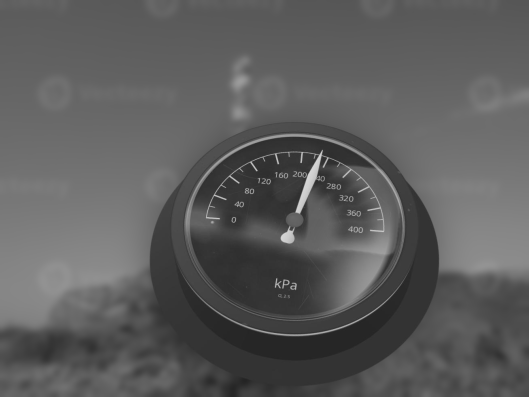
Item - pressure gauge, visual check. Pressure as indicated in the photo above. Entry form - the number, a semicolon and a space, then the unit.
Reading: 230; kPa
